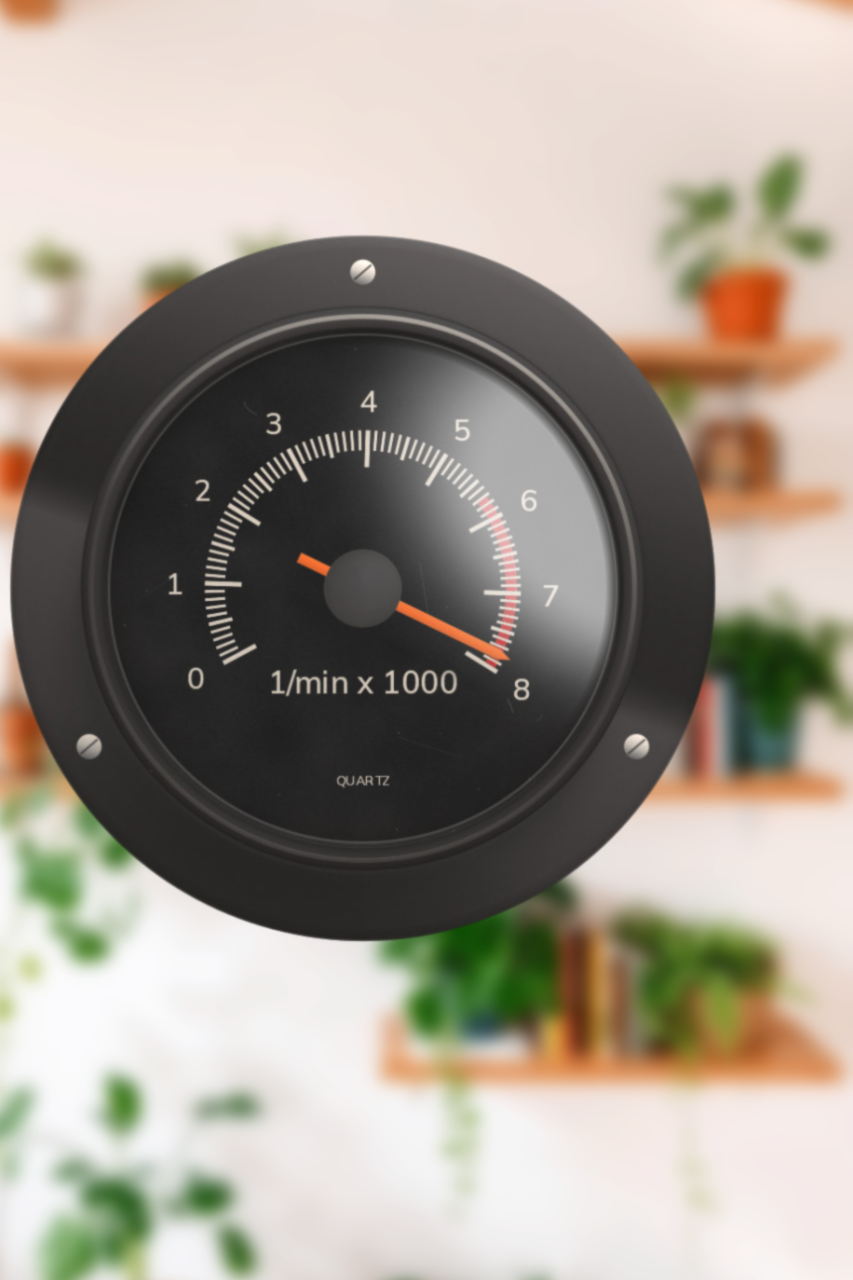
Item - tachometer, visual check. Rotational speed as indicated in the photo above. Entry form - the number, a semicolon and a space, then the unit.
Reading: 7800; rpm
